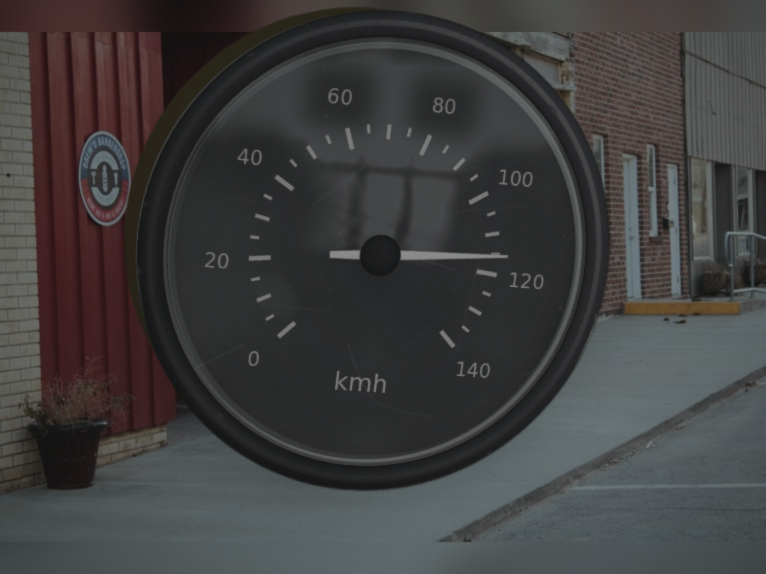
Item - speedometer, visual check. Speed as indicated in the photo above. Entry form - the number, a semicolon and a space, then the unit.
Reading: 115; km/h
